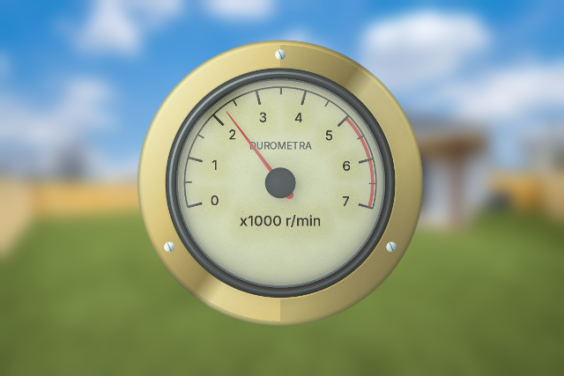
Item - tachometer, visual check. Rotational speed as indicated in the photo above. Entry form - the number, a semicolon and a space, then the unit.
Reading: 2250; rpm
